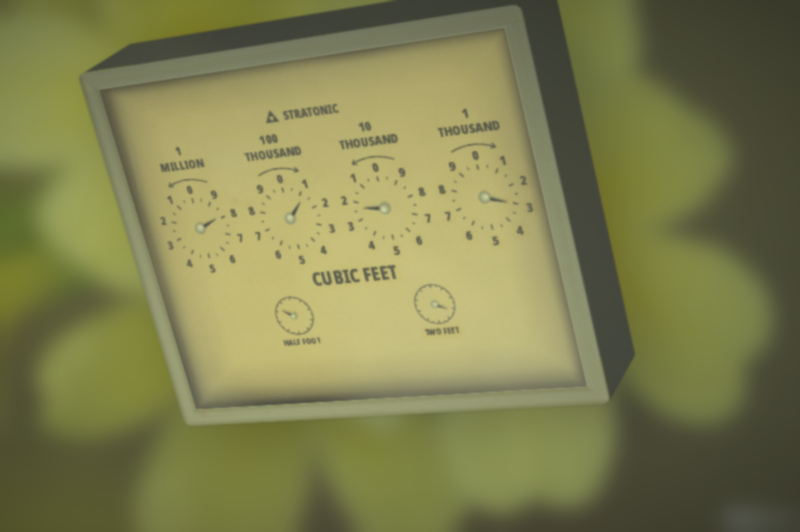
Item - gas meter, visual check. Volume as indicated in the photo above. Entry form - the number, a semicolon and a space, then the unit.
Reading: 812300; ft³
